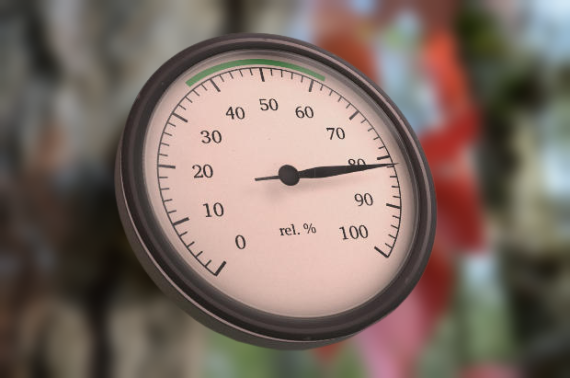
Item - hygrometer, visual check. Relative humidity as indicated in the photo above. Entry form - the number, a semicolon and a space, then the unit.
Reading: 82; %
